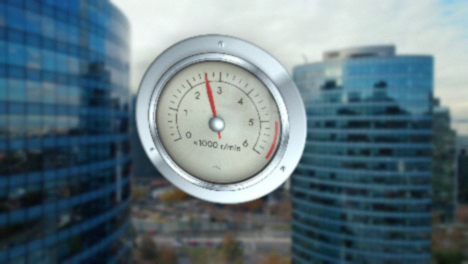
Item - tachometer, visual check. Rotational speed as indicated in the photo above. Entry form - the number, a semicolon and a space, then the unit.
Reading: 2600; rpm
